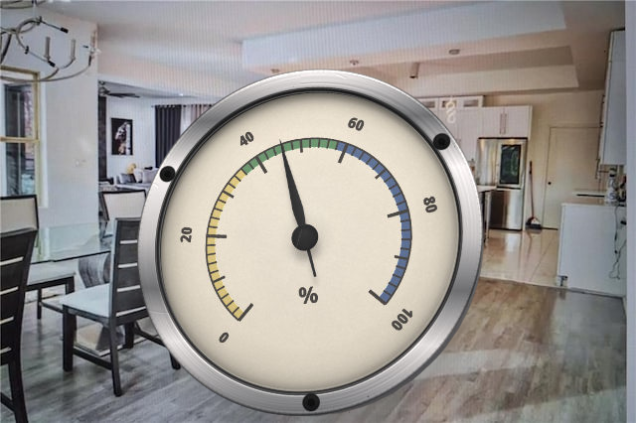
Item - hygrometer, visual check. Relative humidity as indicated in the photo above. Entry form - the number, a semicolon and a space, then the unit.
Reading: 46; %
